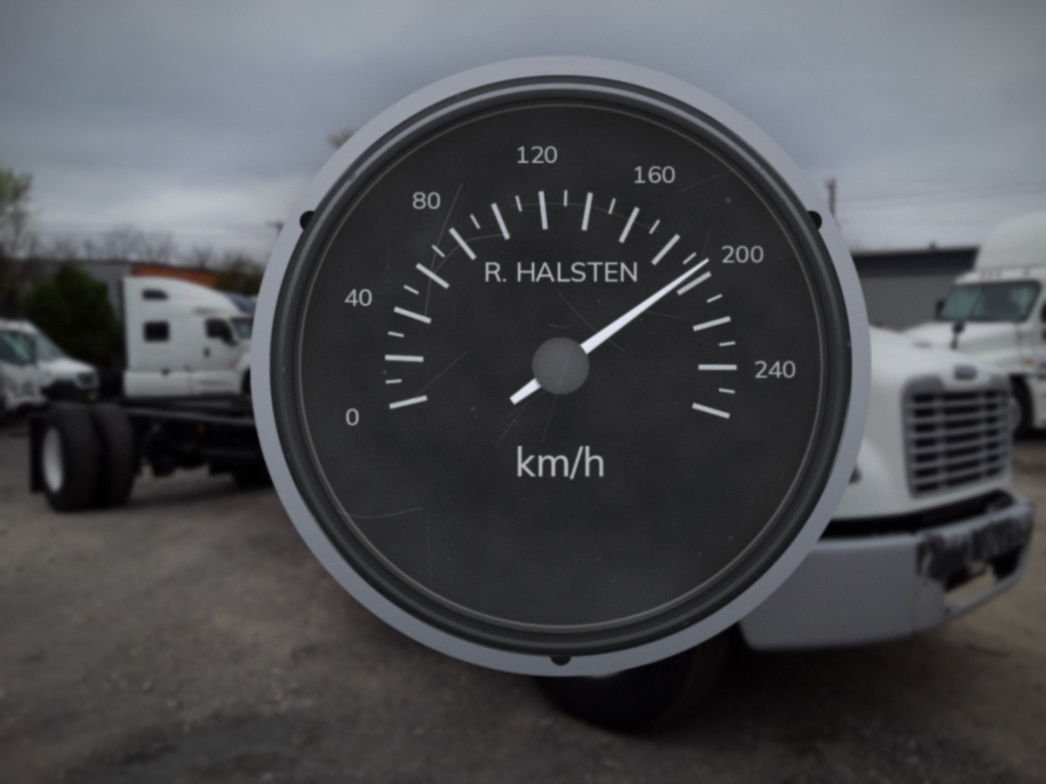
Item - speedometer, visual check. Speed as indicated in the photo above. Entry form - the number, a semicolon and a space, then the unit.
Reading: 195; km/h
